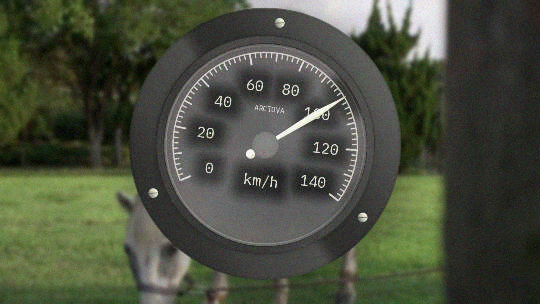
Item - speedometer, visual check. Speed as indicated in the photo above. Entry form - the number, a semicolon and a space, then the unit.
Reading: 100; km/h
